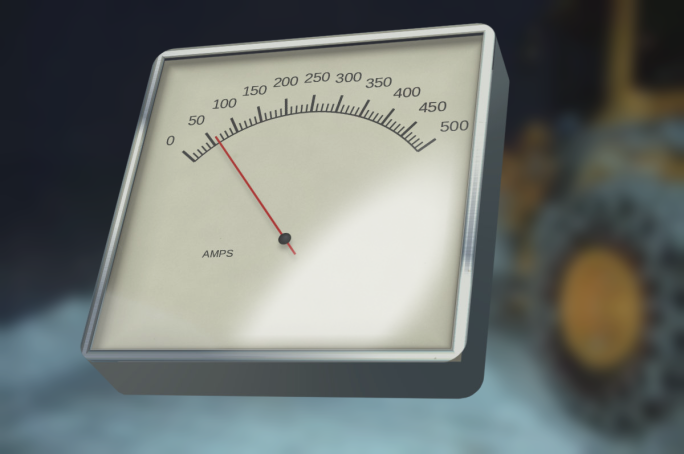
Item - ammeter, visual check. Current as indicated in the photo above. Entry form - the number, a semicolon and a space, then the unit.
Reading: 60; A
